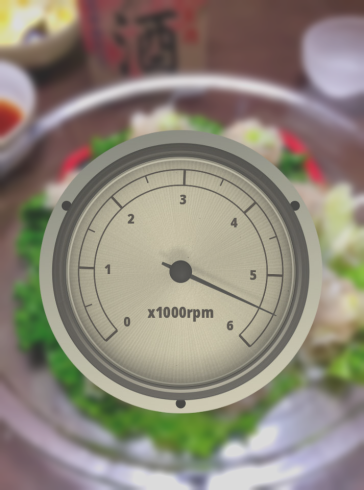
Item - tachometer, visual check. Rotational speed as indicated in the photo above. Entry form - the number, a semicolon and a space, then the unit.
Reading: 5500; rpm
